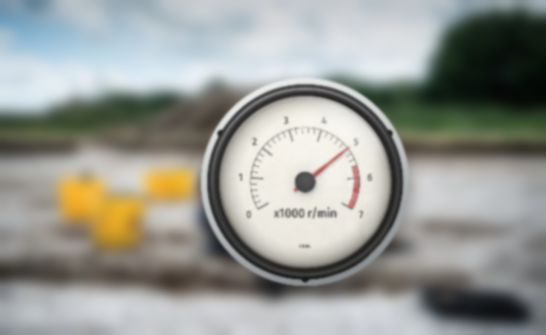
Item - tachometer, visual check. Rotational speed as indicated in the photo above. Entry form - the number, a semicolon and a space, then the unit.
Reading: 5000; rpm
